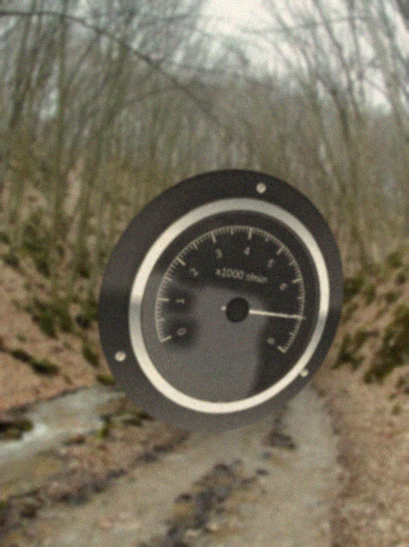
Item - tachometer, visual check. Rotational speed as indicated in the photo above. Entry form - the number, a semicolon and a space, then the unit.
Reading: 7000; rpm
